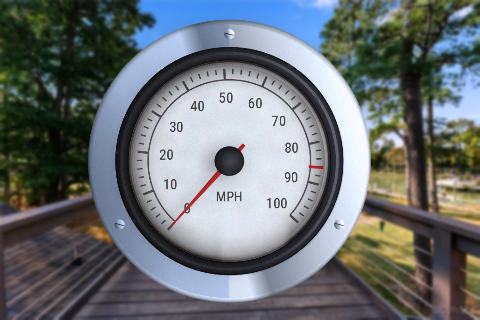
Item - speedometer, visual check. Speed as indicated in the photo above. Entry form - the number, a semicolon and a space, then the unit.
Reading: 0; mph
